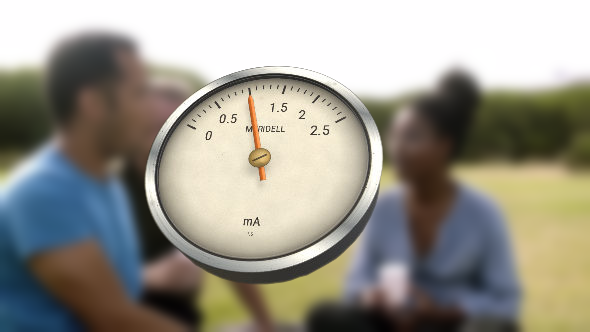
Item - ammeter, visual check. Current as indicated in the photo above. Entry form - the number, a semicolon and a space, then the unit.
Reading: 1; mA
